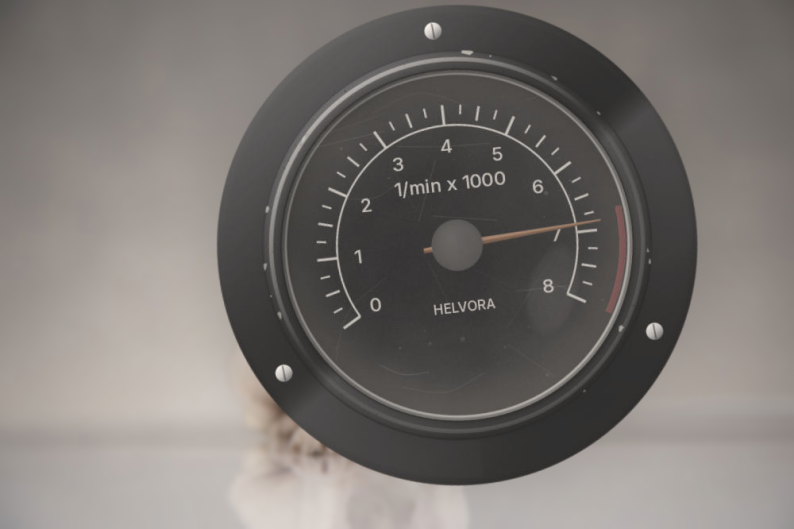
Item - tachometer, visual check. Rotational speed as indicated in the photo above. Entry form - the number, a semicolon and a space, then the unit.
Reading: 6875; rpm
